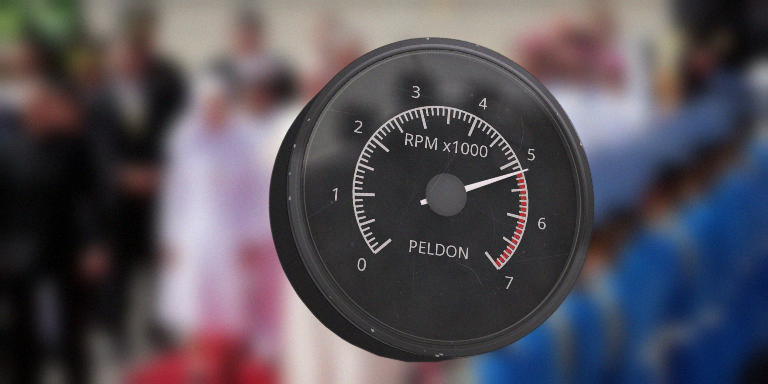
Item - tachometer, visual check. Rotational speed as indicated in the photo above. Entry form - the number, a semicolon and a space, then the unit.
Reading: 5200; rpm
